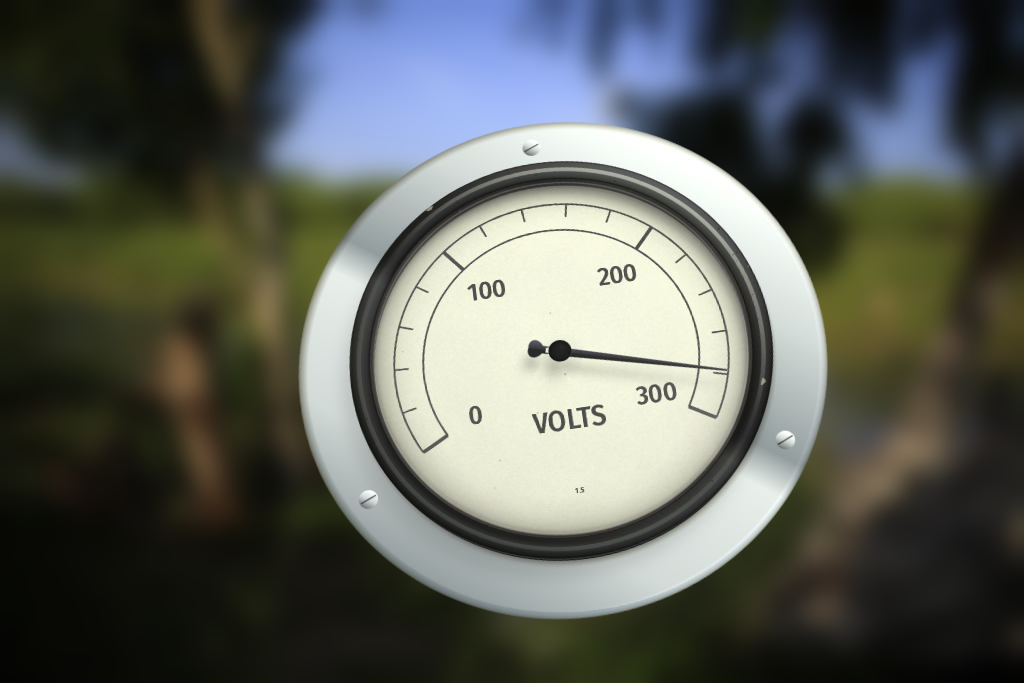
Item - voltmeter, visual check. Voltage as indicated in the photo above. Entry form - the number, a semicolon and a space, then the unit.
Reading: 280; V
